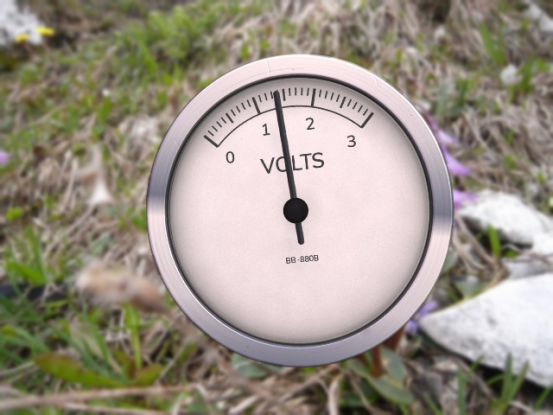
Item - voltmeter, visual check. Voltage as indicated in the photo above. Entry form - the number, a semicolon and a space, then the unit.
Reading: 1.4; V
